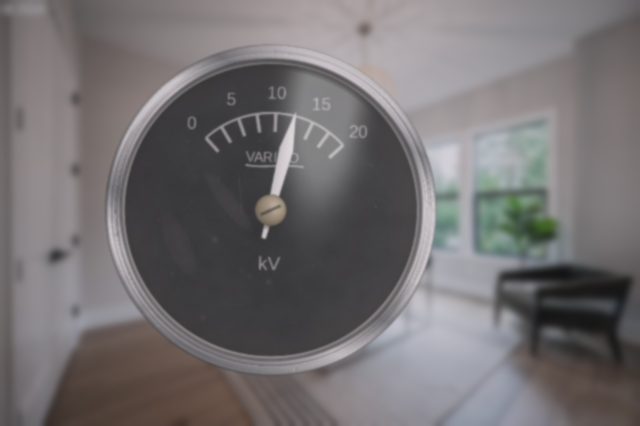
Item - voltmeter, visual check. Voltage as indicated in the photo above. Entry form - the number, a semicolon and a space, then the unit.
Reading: 12.5; kV
